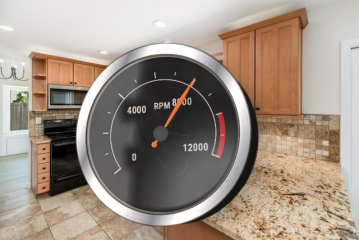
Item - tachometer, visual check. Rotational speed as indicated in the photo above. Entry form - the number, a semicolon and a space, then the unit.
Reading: 8000; rpm
